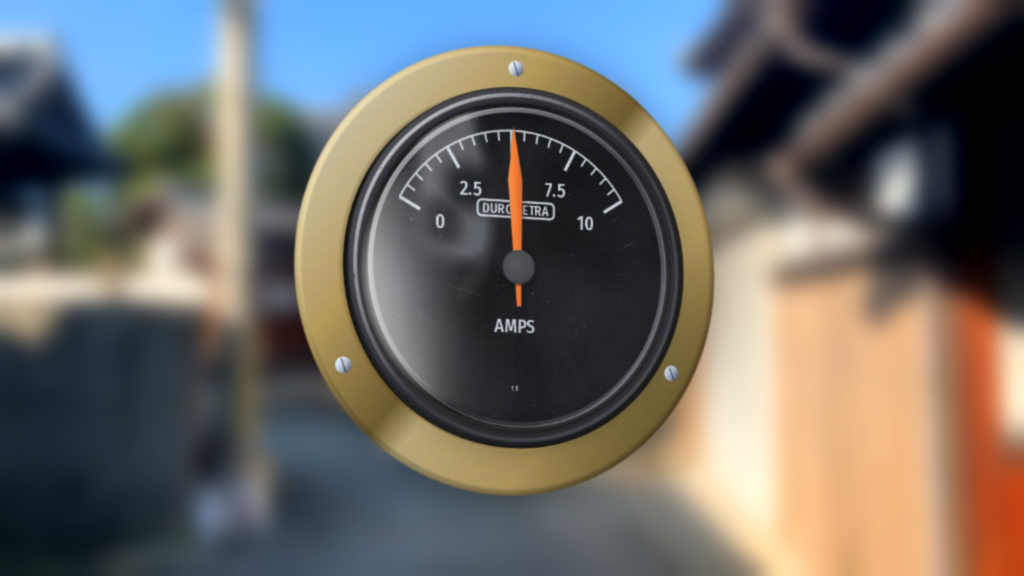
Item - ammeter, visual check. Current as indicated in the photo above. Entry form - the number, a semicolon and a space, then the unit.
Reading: 5; A
